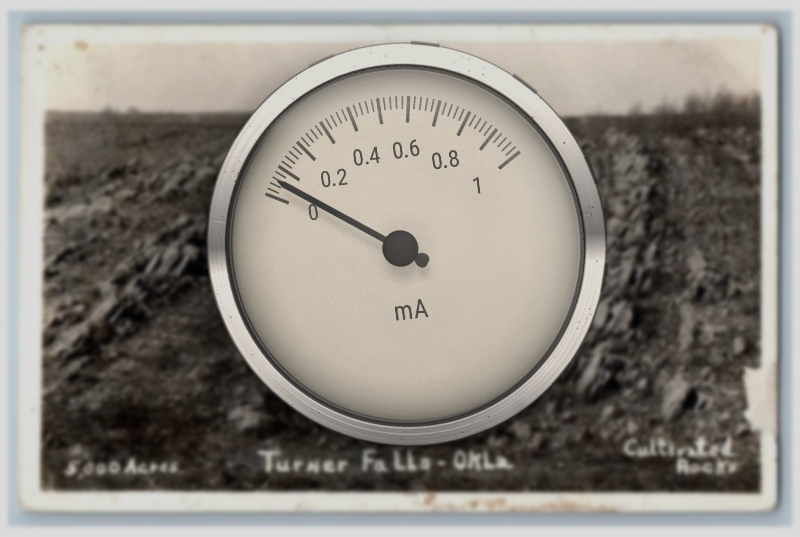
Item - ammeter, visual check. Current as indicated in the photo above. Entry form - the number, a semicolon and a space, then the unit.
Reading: 0.06; mA
